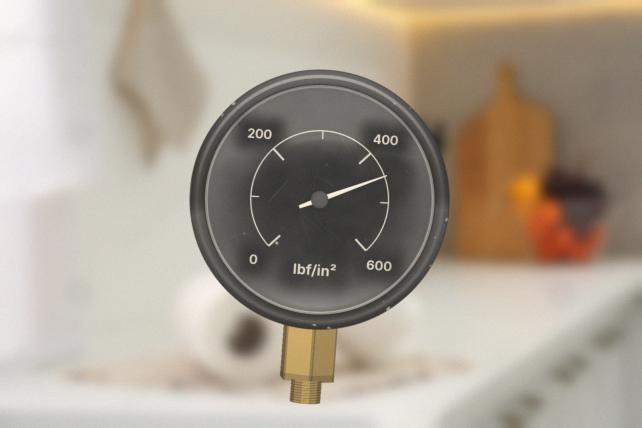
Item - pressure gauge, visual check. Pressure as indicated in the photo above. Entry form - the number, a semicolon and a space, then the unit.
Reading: 450; psi
